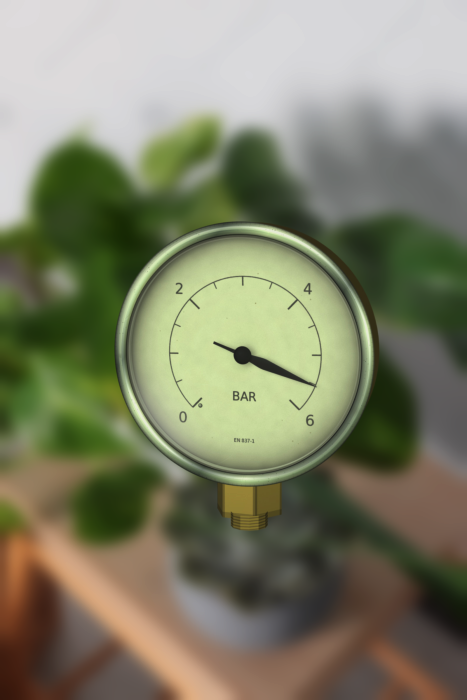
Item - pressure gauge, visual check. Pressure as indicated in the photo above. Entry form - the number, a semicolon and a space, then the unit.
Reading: 5.5; bar
